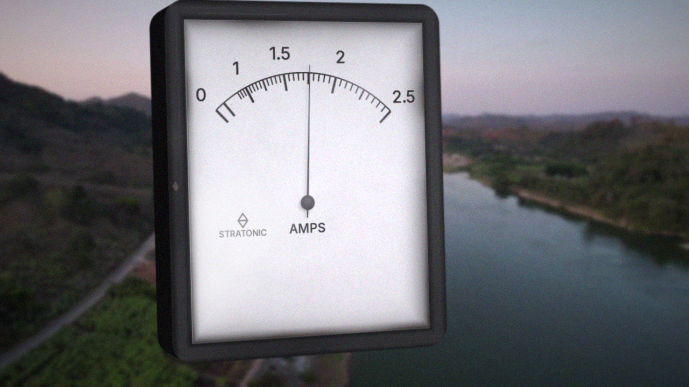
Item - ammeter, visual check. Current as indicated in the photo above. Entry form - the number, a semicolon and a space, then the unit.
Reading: 1.75; A
